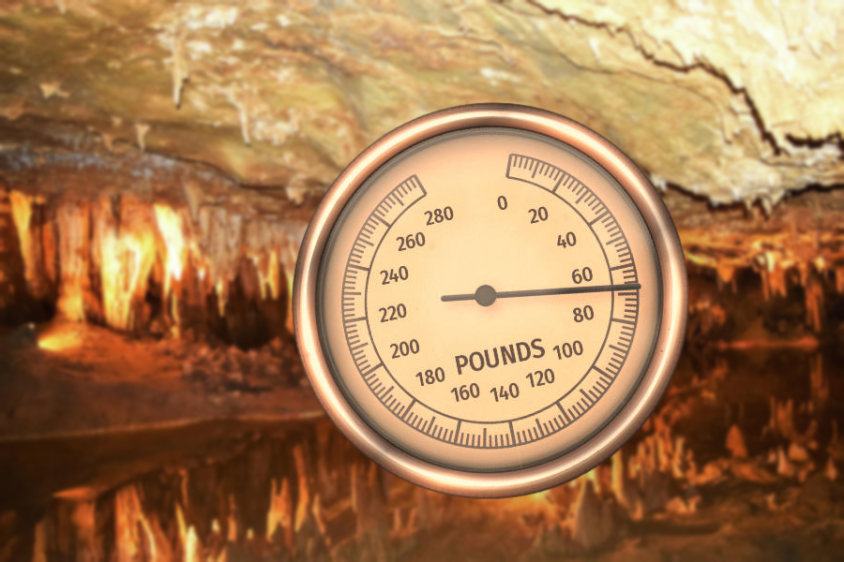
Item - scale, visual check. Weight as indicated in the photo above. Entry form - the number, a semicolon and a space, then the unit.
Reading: 68; lb
